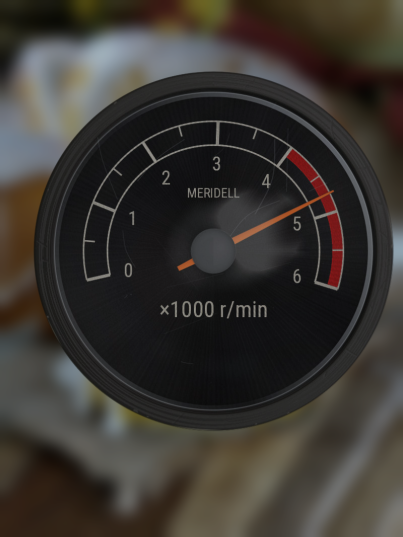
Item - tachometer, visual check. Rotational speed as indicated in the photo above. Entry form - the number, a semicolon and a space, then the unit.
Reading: 4750; rpm
